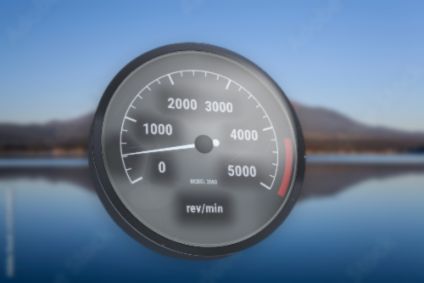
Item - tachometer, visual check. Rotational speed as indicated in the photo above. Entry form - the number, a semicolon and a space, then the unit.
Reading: 400; rpm
